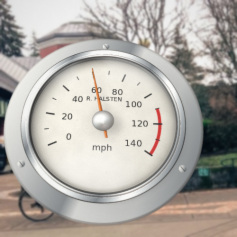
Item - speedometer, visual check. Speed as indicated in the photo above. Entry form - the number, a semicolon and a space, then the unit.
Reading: 60; mph
